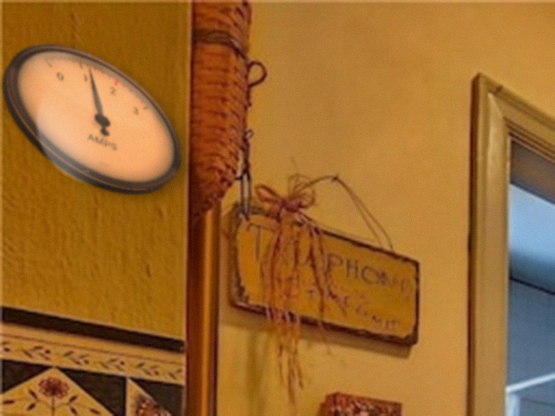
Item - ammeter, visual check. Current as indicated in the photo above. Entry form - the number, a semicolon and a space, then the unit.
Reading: 1.2; A
